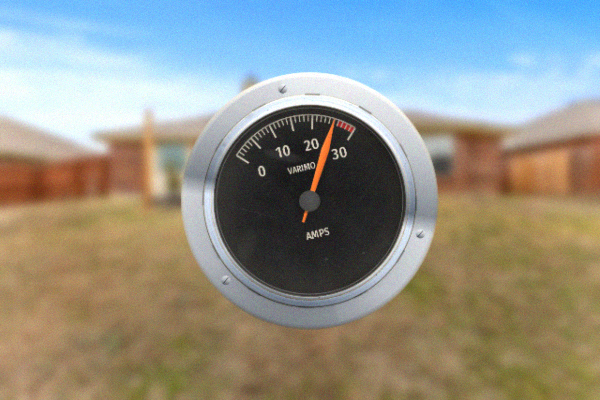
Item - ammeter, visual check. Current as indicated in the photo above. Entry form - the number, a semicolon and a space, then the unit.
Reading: 25; A
